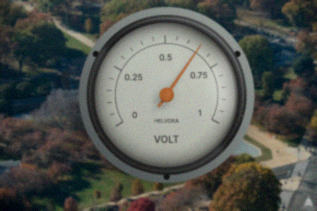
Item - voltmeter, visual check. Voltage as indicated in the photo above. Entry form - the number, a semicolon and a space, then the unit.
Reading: 0.65; V
